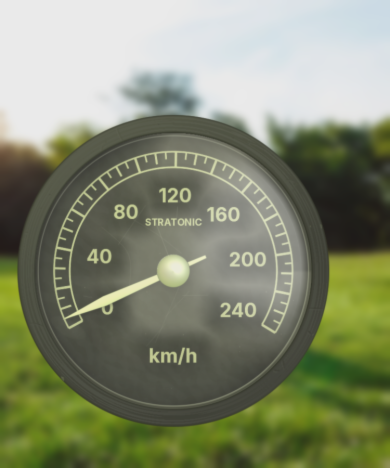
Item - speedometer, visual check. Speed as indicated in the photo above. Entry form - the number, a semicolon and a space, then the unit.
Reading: 5; km/h
